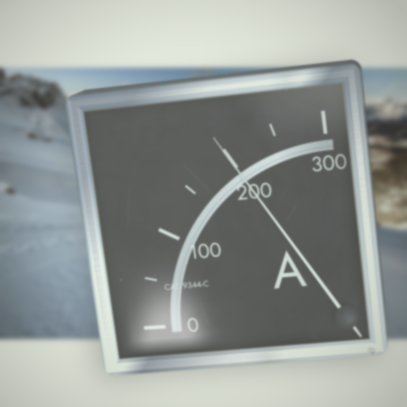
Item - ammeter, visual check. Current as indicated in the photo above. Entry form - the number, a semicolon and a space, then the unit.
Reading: 200; A
